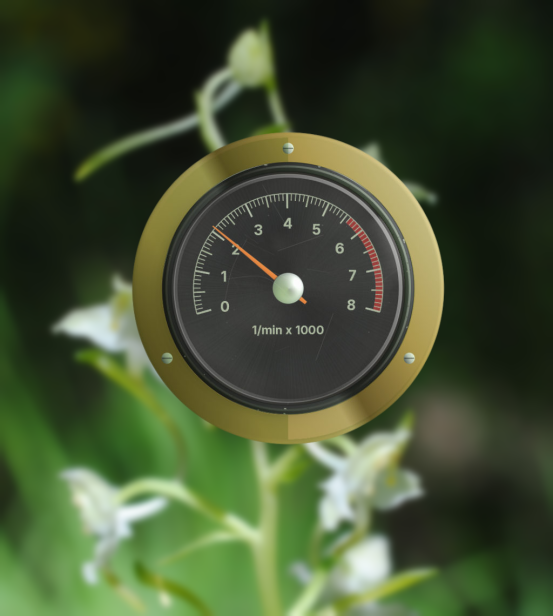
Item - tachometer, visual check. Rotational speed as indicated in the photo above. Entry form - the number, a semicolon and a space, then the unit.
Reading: 2100; rpm
